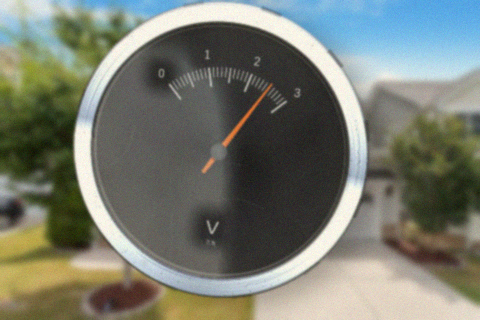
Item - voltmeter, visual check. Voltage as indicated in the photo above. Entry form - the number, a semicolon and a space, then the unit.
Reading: 2.5; V
